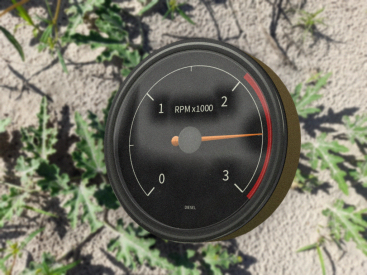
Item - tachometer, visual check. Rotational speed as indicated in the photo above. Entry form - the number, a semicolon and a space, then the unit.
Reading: 2500; rpm
